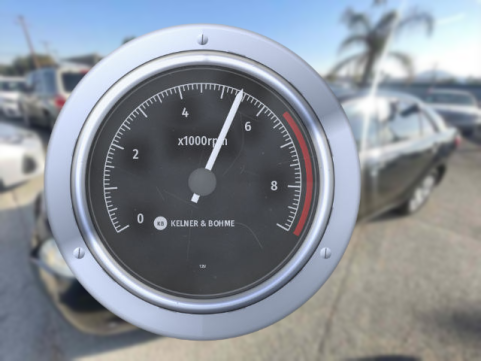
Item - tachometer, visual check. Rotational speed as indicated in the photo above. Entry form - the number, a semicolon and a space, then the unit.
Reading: 5400; rpm
